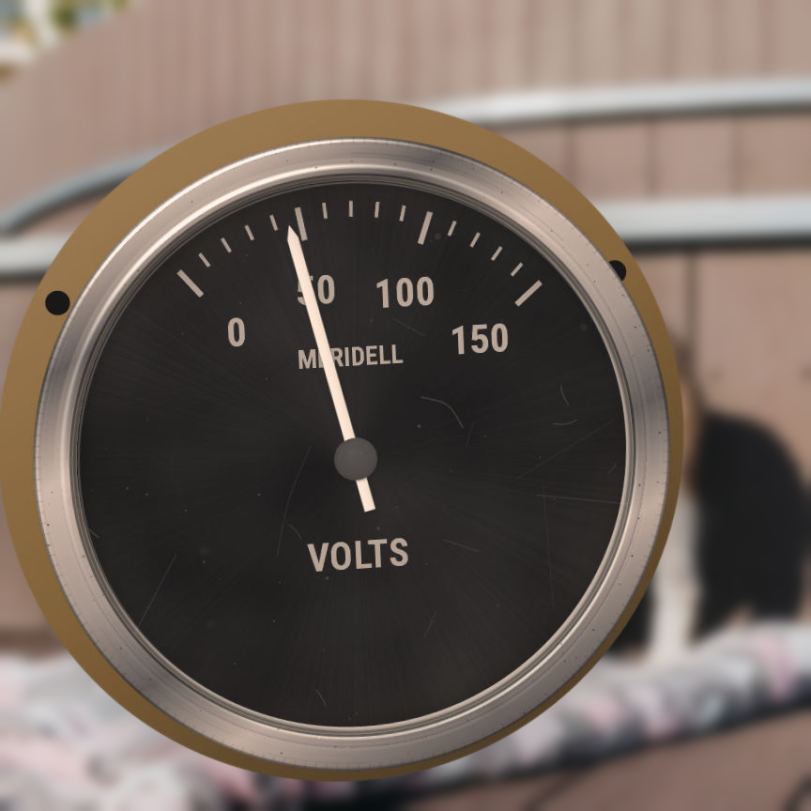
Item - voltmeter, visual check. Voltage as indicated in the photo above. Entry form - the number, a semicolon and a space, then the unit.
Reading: 45; V
